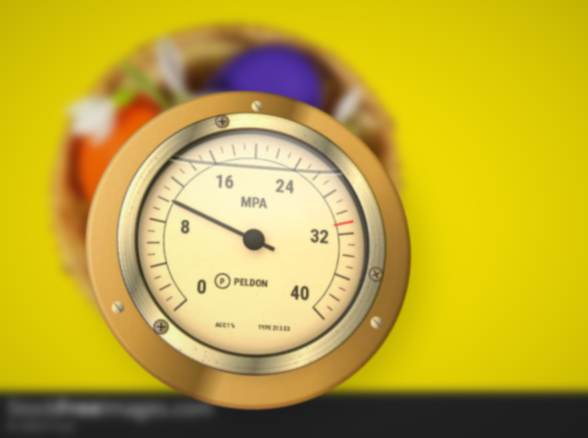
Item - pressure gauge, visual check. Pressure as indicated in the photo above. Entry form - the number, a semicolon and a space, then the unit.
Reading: 10; MPa
